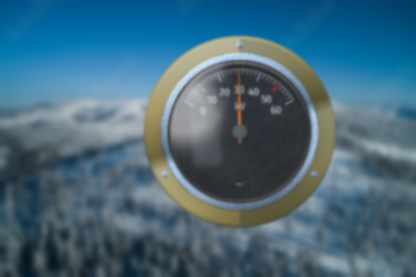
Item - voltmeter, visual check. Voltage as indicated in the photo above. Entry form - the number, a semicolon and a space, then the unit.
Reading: 30; kV
